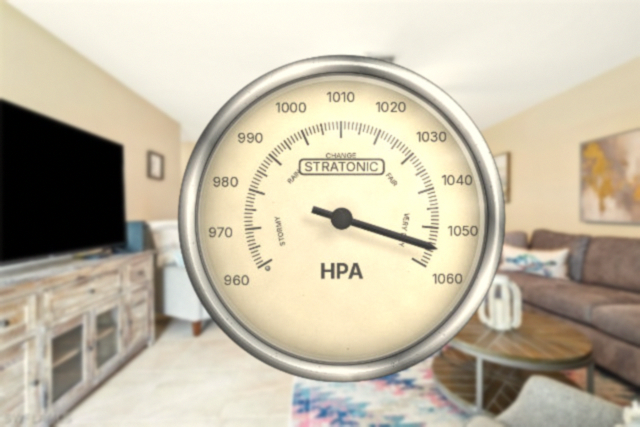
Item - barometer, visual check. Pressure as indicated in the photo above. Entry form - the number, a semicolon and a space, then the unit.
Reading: 1055; hPa
